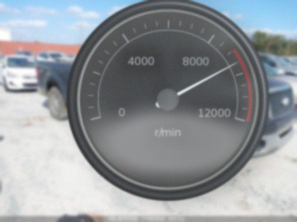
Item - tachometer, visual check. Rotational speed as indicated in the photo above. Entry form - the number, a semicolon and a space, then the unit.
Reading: 9500; rpm
